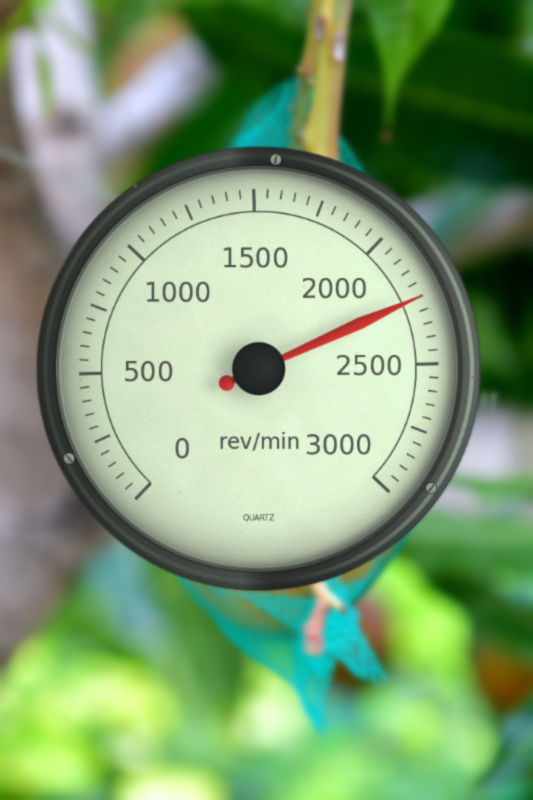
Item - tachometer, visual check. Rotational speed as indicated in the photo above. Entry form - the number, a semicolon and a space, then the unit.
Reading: 2250; rpm
